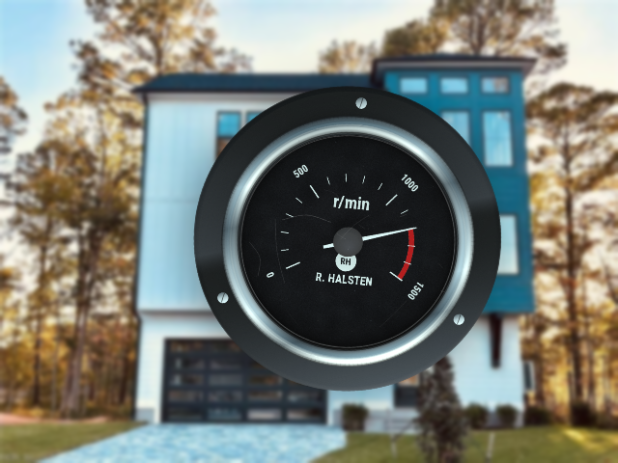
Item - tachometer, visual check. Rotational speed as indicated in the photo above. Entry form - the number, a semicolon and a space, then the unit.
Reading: 1200; rpm
